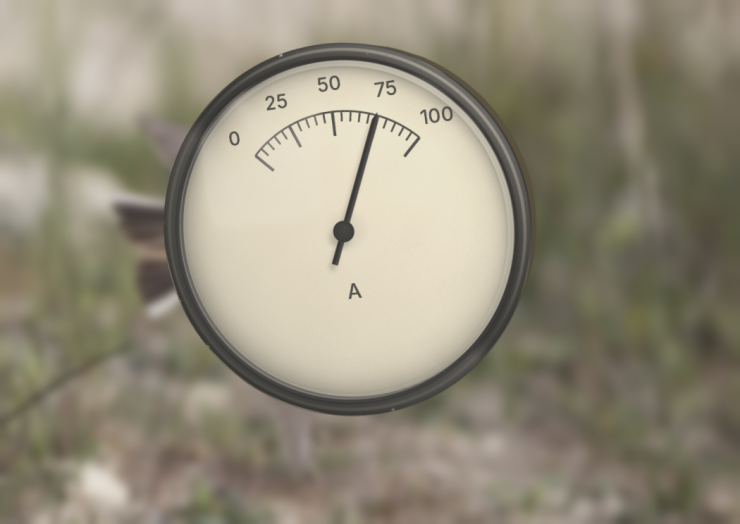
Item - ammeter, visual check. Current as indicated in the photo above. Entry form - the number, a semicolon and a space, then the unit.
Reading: 75; A
